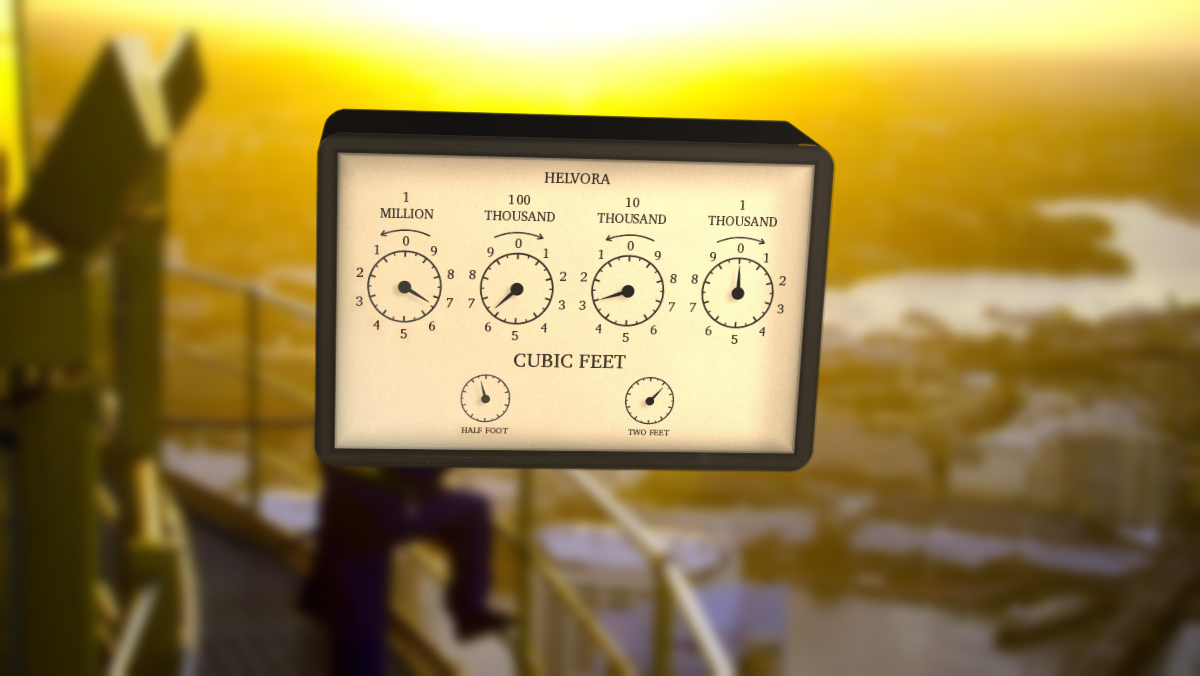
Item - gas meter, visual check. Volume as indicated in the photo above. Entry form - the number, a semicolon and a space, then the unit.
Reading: 663000; ft³
